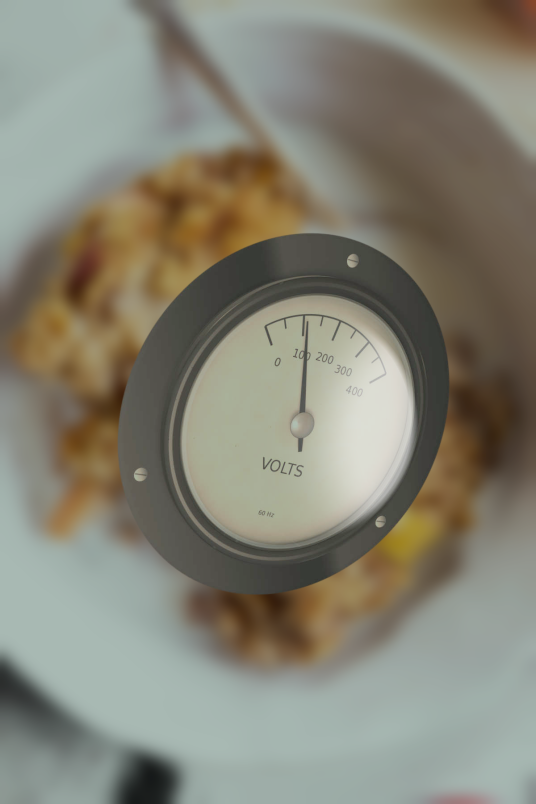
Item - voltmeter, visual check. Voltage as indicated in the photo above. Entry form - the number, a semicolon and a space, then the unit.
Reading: 100; V
